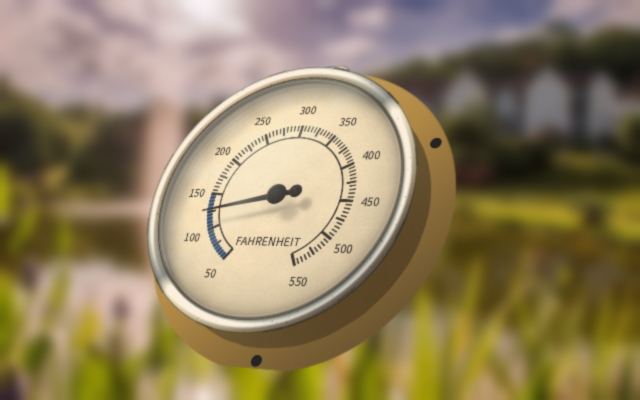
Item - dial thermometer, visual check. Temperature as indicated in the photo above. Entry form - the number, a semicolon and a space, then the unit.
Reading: 125; °F
